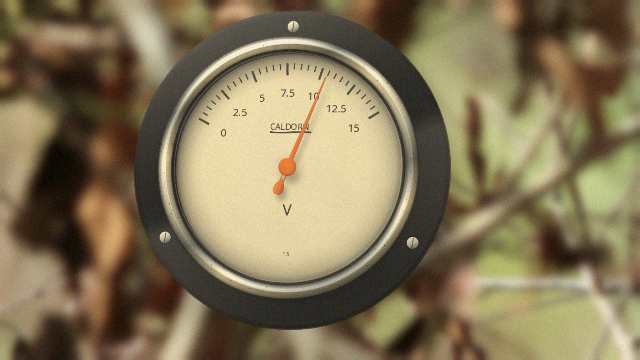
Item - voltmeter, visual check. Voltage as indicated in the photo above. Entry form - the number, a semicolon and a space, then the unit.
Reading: 10.5; V
